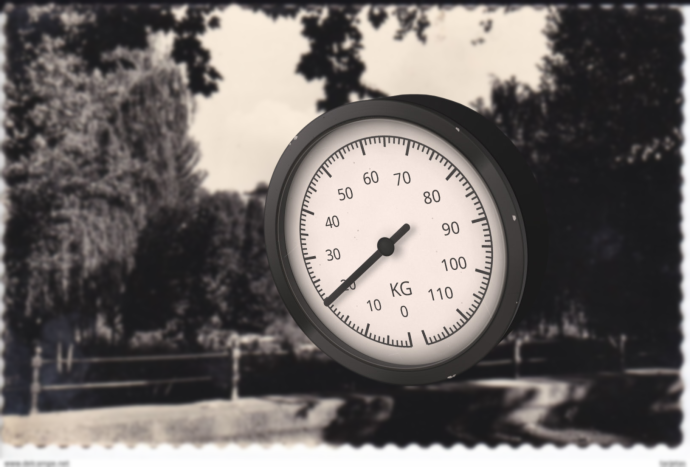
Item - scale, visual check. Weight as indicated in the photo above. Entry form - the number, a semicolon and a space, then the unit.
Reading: 20; kg
